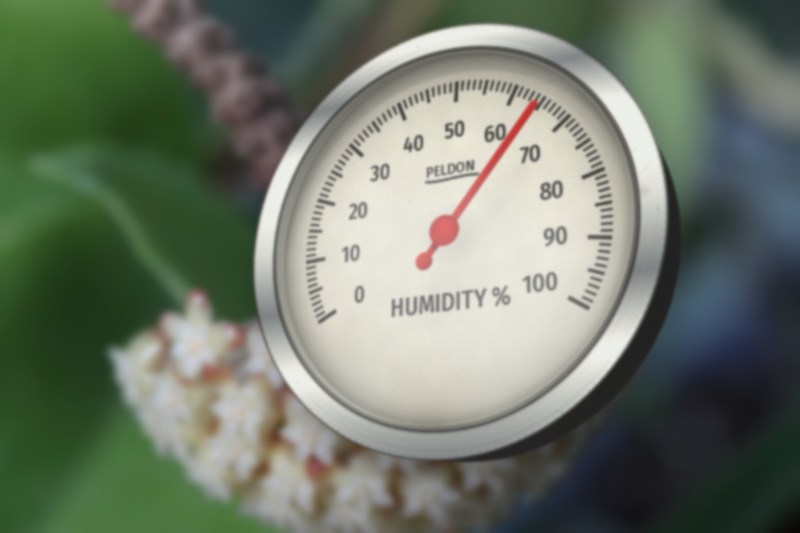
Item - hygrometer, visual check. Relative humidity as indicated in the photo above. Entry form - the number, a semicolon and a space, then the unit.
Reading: 65; %
